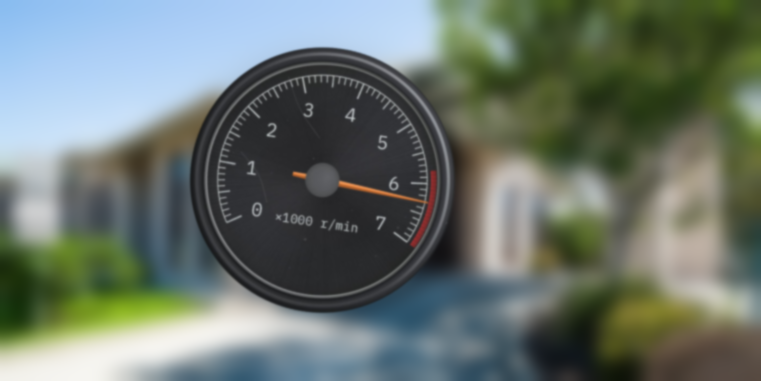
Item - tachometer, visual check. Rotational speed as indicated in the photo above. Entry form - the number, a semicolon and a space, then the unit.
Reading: 6300; rpm
